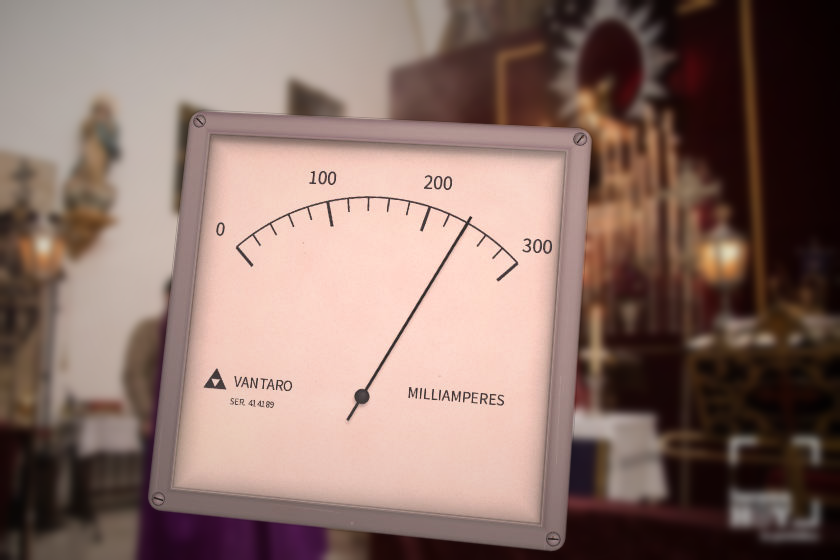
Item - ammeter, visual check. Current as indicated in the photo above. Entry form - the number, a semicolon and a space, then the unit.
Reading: 240; mA
